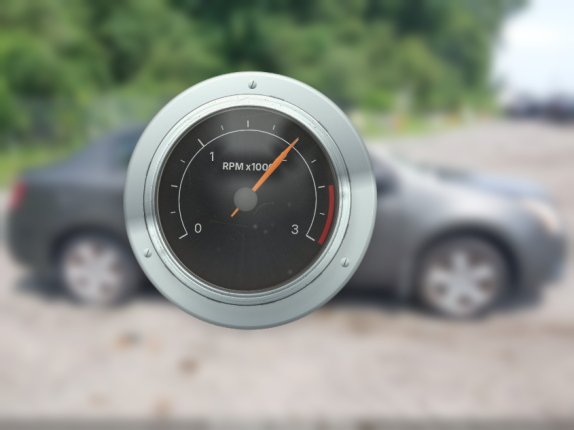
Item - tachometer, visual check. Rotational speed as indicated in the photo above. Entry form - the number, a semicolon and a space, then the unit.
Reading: 2000; rpm
